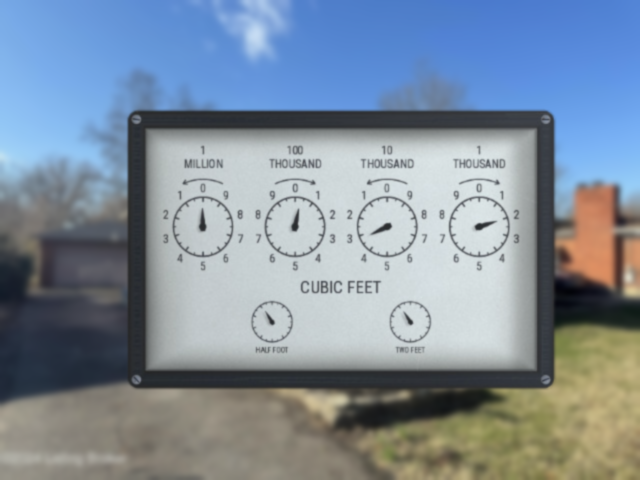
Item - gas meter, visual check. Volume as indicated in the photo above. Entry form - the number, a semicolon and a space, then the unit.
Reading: 3200; ft³
